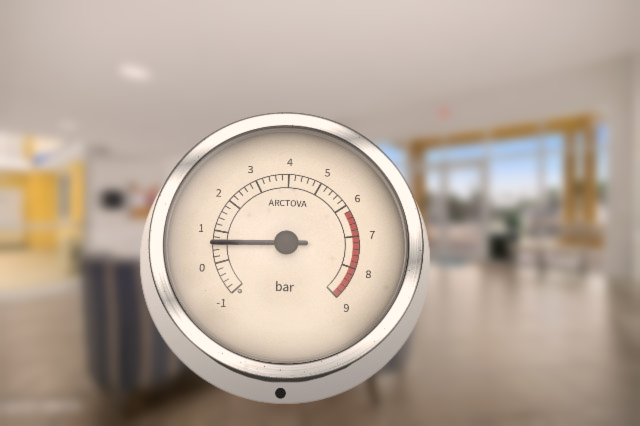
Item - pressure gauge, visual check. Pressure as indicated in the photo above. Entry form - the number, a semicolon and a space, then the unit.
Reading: 0.6; bar
